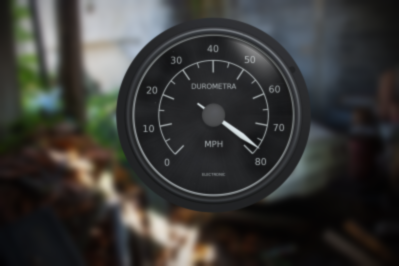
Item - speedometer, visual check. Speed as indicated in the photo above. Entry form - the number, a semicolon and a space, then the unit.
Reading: 77.5; mph
